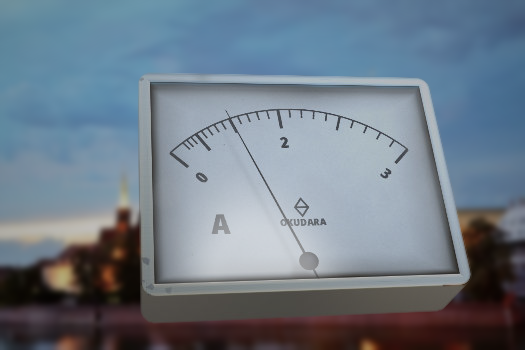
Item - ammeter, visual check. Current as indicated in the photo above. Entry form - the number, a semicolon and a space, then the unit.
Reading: 1.5; A
